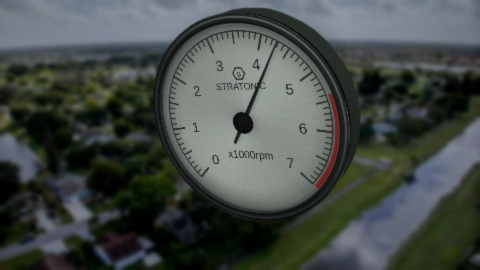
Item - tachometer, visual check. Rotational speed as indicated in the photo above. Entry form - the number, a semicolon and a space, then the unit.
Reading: 4300; rpm
